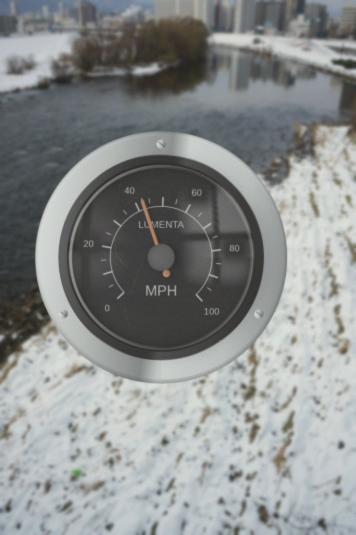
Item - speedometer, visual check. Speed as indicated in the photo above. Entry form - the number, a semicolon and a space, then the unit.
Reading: 42.5; mph
